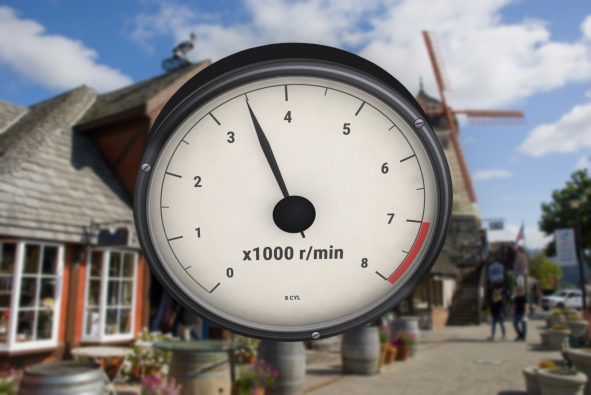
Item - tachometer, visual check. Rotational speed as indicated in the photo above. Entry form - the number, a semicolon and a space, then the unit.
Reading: 3500; rpm
